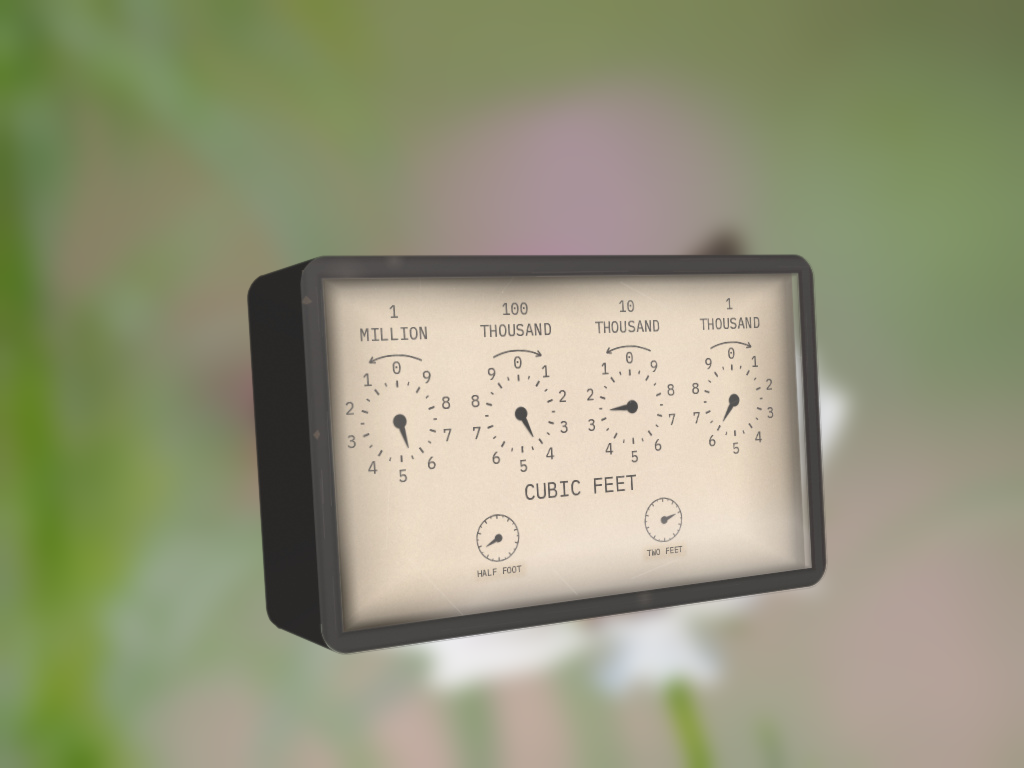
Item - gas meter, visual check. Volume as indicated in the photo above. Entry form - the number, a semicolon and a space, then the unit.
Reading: 542600; ft³
